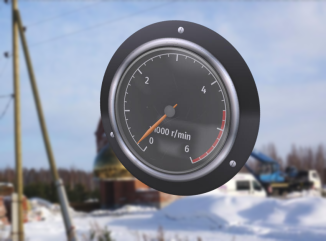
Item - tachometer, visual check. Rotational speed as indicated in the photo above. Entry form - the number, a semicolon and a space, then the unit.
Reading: 200; rpm
